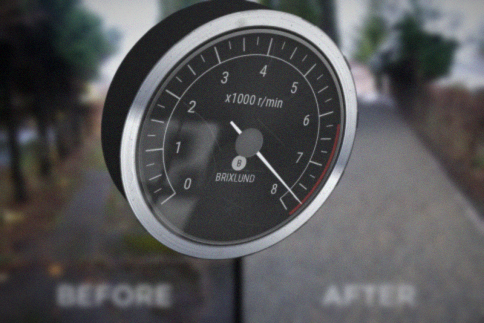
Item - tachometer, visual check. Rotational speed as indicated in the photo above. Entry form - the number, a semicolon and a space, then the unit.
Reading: 7750; rpm
